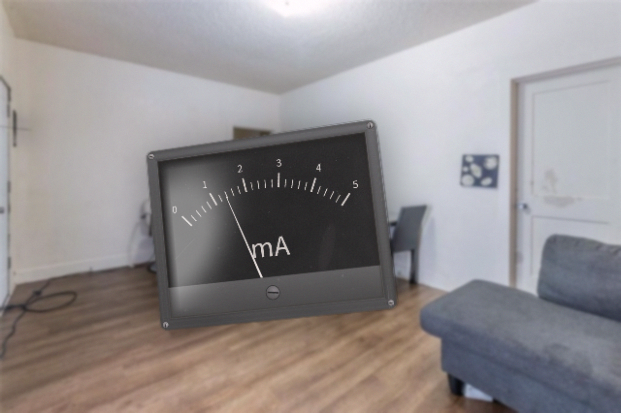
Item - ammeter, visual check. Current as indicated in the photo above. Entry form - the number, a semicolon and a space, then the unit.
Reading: 1.4; mA
